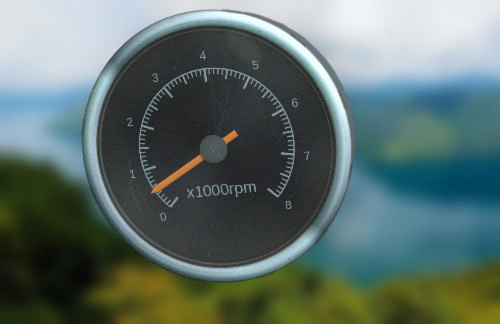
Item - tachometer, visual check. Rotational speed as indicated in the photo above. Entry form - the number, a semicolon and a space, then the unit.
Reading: 500; rpm
